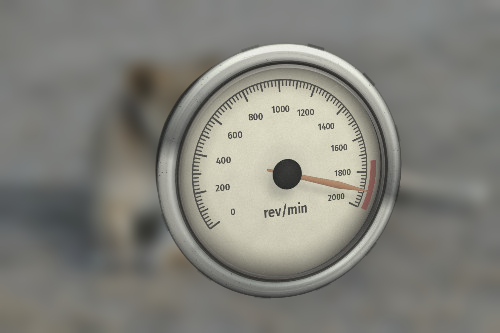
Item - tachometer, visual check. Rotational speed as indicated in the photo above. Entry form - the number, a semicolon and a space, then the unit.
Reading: 1900; rpm
